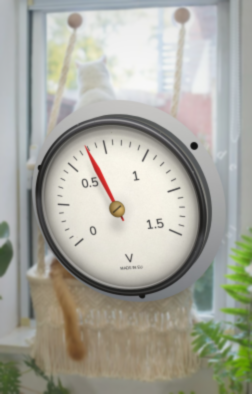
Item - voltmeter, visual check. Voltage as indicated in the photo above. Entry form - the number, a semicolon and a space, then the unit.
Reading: 0.65; V
